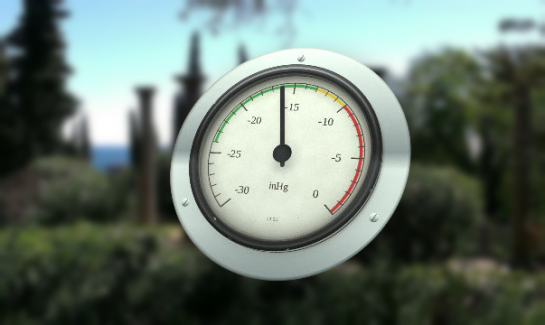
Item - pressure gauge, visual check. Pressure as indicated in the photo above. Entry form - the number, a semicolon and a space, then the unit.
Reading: -16; inHg
